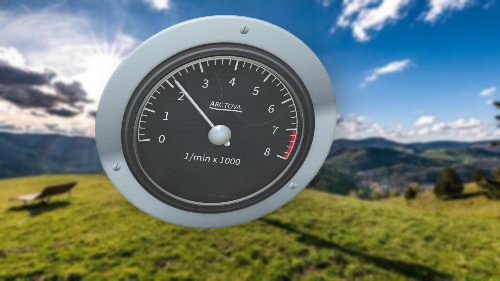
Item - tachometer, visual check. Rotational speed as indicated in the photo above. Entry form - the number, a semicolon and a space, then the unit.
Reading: 2200; rpm
